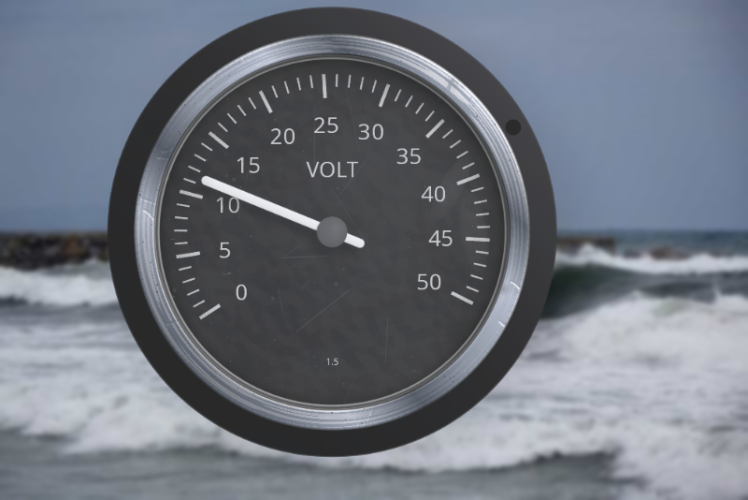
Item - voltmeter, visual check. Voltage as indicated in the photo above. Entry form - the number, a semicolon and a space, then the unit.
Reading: 11.5; V
